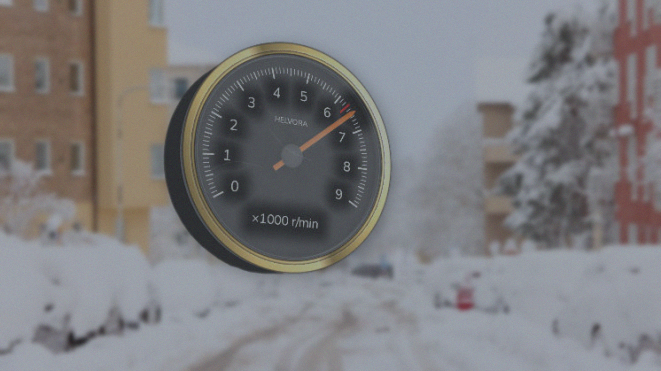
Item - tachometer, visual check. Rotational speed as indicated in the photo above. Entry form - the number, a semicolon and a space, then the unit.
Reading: 6500; rpm
